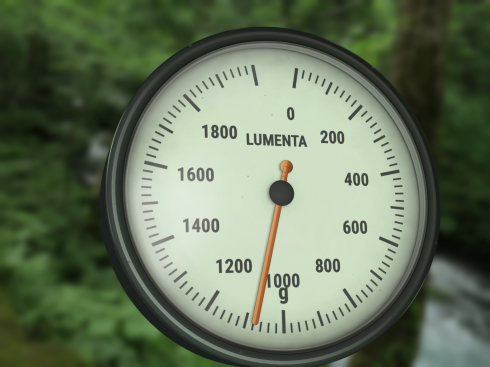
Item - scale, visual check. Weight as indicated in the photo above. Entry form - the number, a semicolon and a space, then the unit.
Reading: 1080; g
